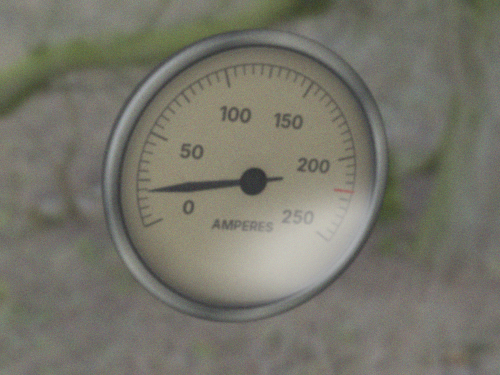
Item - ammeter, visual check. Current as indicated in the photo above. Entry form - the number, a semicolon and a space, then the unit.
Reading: 20; A
